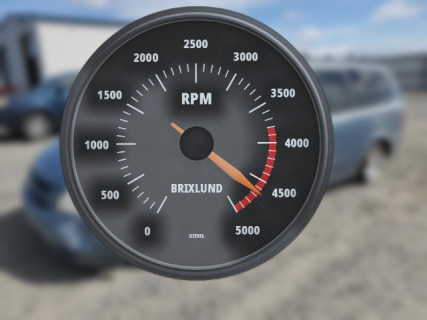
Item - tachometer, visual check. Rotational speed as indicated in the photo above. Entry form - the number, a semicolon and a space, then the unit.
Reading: 4650; rpm
